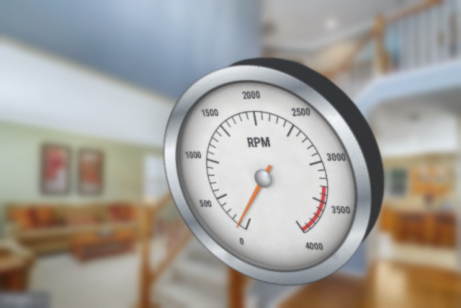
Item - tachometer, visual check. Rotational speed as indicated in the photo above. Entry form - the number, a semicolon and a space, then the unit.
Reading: 100; rpm
